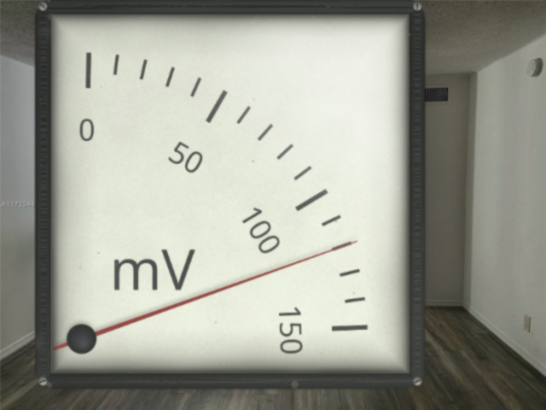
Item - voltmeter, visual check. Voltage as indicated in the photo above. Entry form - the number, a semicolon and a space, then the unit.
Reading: 120; mV
